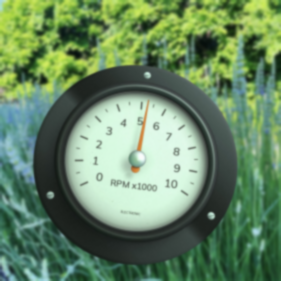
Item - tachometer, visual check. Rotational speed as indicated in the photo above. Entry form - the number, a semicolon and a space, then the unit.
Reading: 5250; rpm
